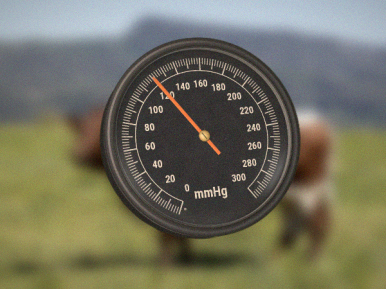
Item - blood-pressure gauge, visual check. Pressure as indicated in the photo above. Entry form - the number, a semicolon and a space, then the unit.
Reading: 120; mmHg
